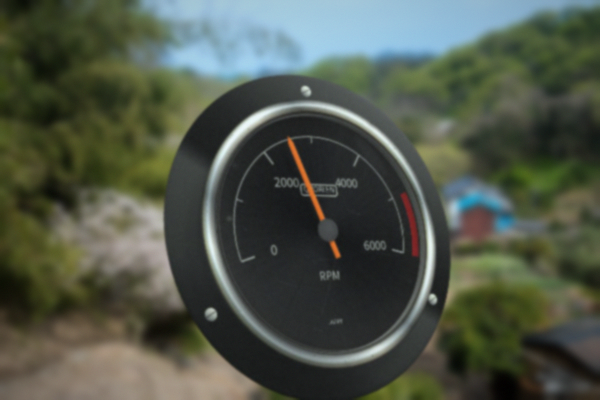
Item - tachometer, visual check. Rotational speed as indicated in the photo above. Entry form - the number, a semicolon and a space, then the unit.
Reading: 2500; rpm
